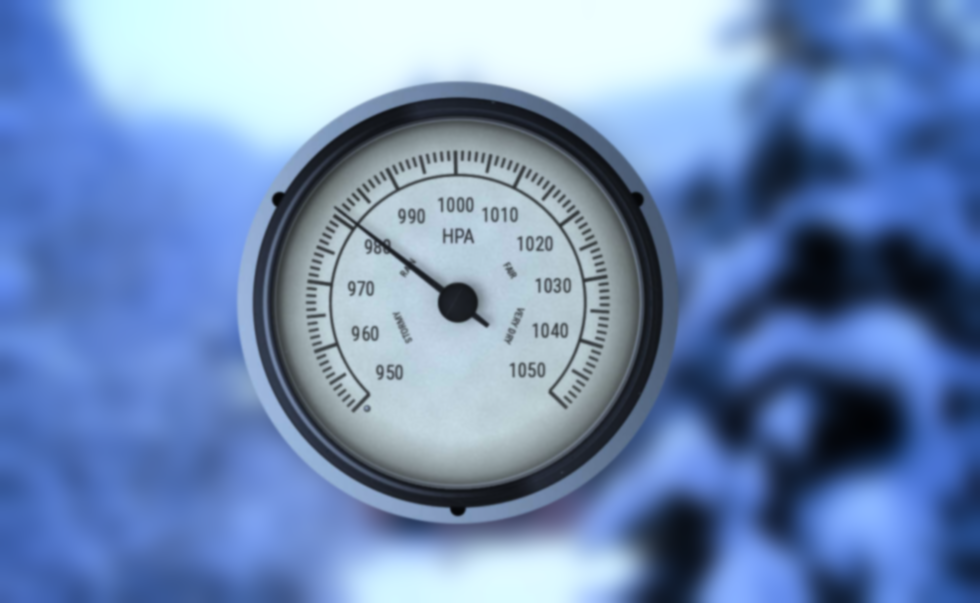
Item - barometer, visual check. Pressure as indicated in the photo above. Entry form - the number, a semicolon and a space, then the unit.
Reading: 981; hPa
